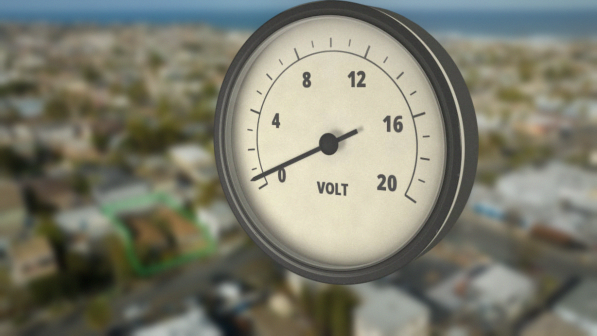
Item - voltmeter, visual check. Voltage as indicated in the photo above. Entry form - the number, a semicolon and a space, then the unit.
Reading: 0.5; V
